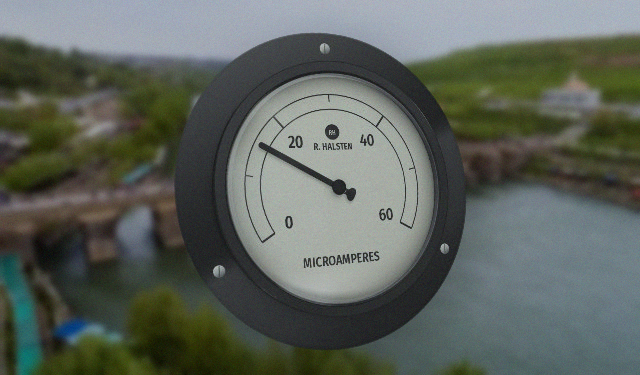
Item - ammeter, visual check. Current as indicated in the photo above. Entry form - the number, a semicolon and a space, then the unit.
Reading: 15; µA
